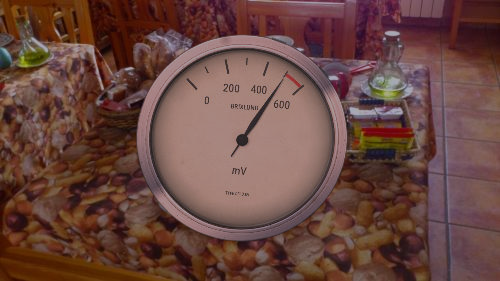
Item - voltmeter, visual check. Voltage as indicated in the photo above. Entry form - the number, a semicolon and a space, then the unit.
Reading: 500; mV
